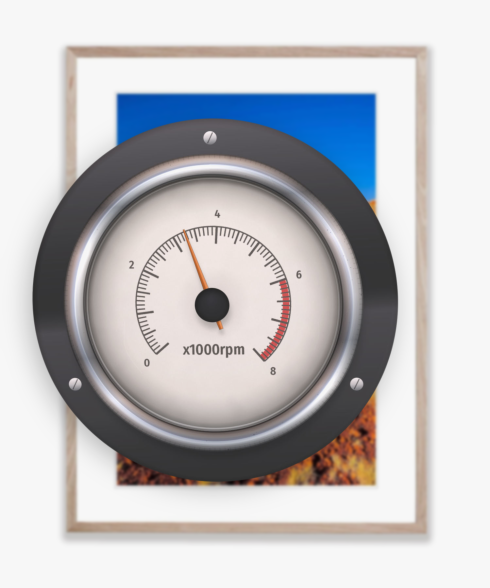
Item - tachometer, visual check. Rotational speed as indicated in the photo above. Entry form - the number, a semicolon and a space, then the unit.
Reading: 3300; rpm
